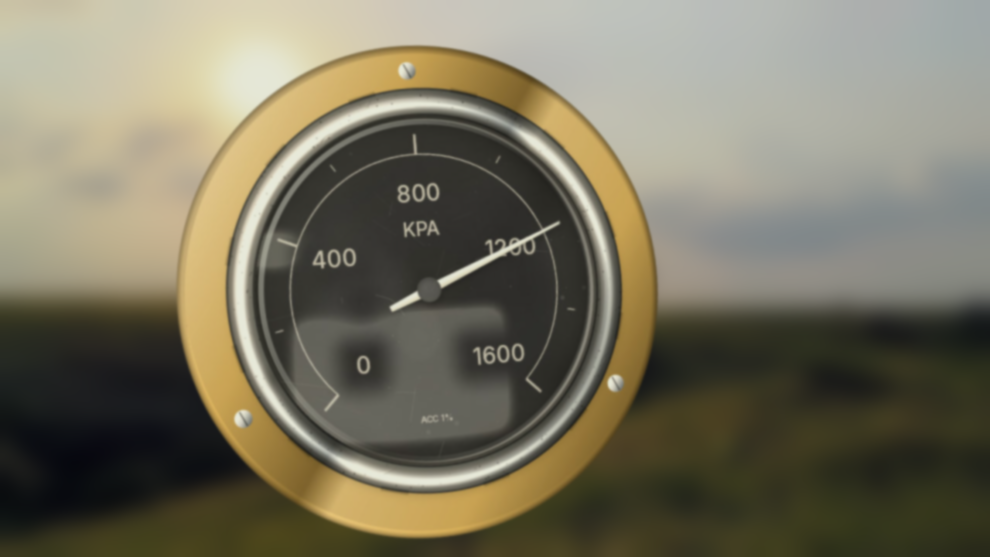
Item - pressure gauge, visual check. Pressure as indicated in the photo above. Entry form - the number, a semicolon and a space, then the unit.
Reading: 1200; kPa
